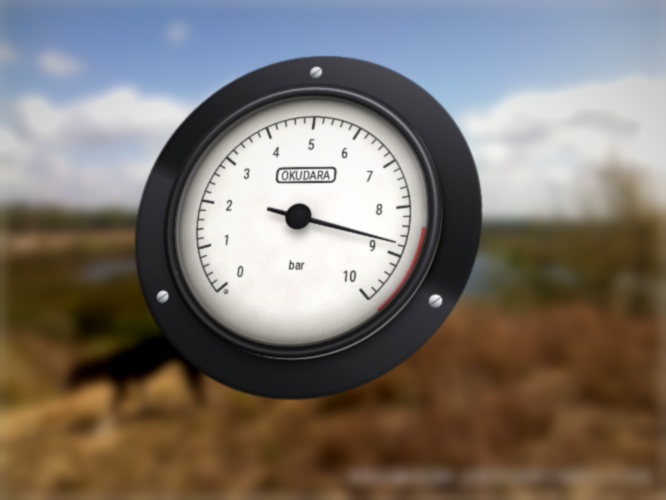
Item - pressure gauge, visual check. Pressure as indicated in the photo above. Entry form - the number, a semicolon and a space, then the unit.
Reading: 8.8; bar
